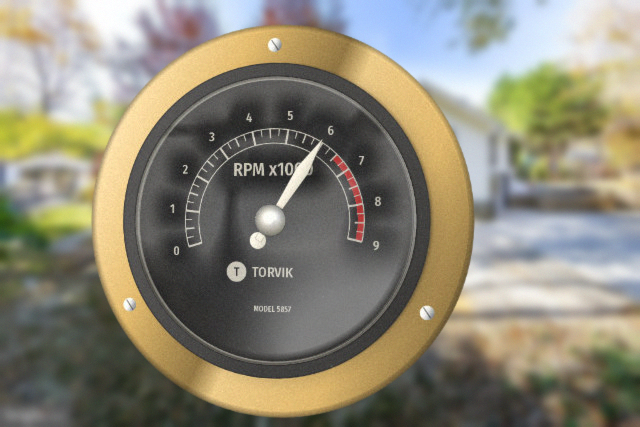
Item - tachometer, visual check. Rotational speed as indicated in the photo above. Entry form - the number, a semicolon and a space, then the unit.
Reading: 6000; rpm
